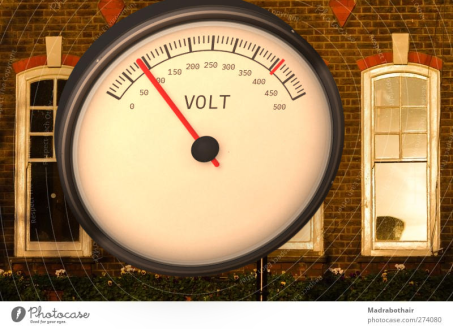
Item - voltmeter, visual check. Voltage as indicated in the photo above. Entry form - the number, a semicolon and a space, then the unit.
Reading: 90; V
